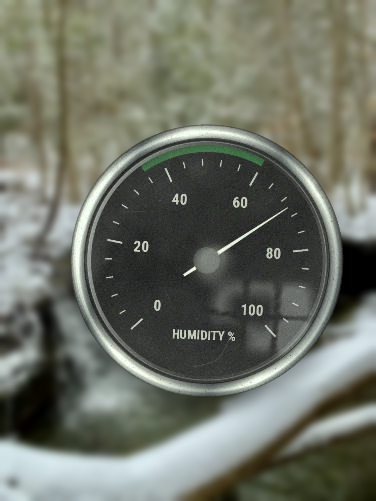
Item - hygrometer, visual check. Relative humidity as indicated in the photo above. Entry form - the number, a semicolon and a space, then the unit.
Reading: 70; %
